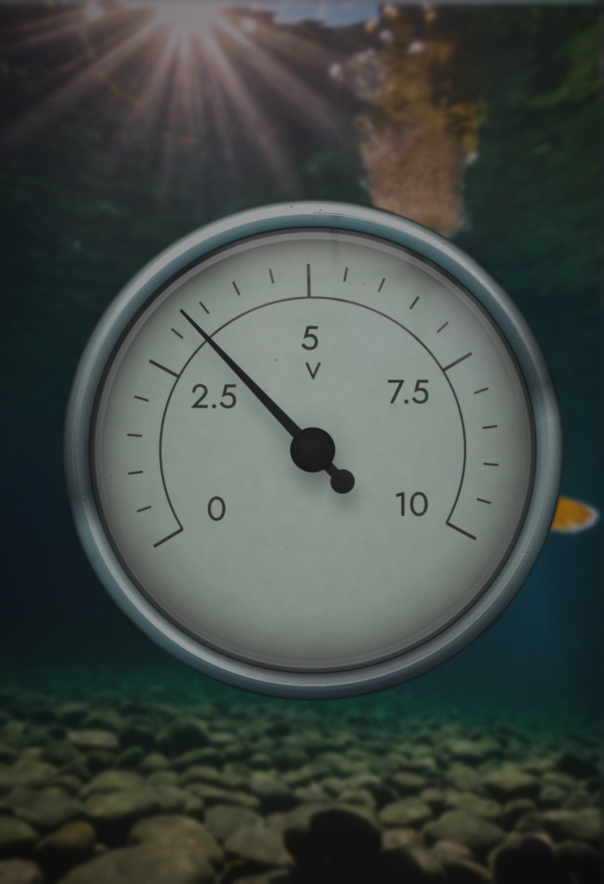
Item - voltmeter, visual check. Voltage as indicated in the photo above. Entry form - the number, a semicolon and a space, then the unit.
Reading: 3.25; V
